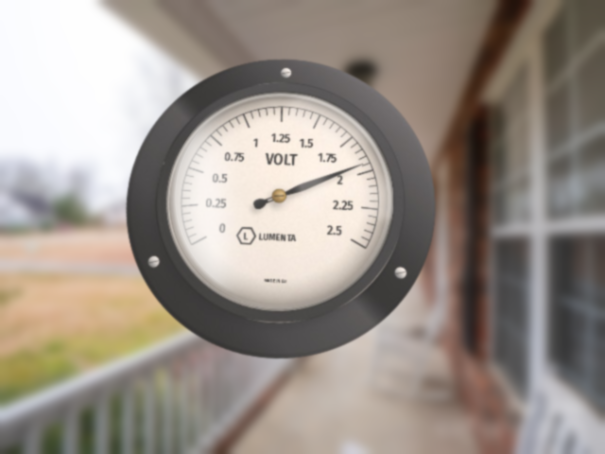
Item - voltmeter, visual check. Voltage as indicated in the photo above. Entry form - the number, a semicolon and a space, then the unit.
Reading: 1.95; V
